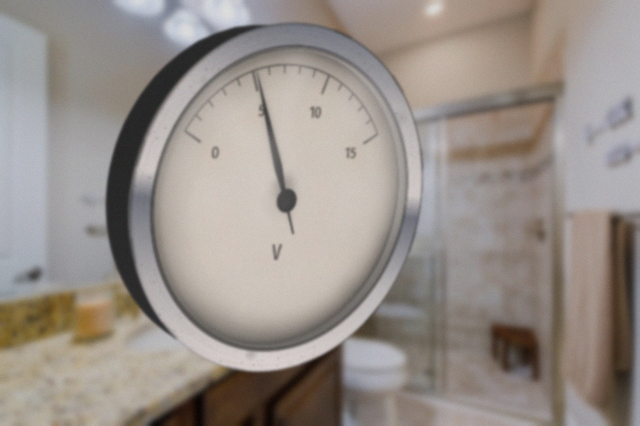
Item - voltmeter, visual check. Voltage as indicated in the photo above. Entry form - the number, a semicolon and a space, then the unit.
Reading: 5; V
